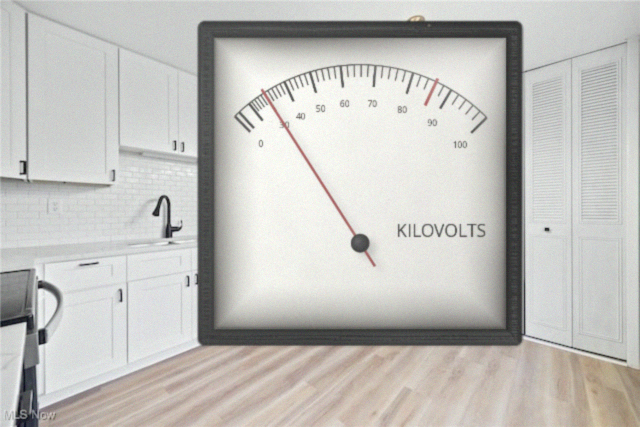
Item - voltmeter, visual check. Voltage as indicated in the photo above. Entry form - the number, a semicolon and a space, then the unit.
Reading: 30; kV
